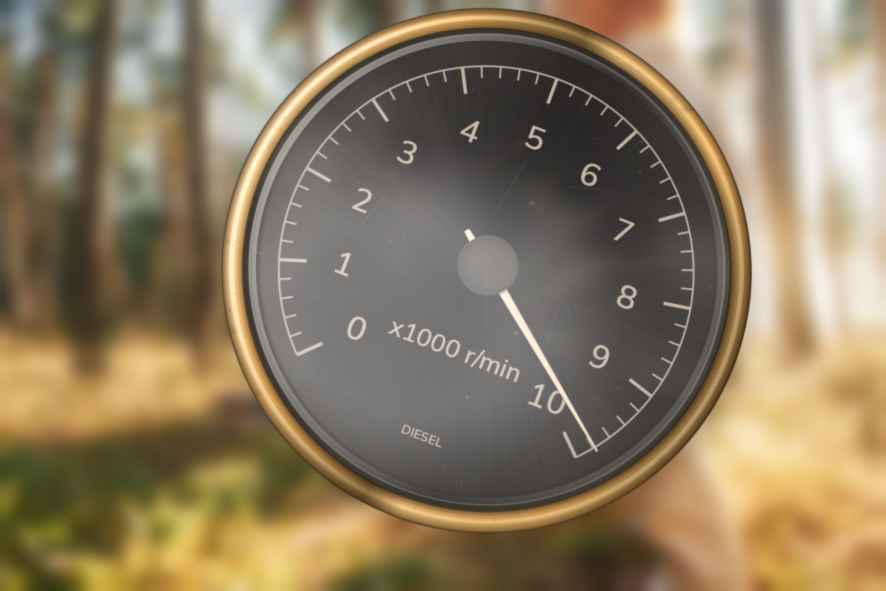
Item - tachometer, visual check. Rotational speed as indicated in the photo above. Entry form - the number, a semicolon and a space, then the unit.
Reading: 9800; rpm
